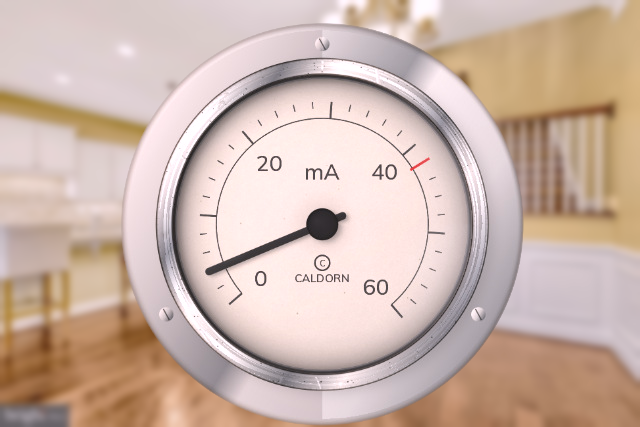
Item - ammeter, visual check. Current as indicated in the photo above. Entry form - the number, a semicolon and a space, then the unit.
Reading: 4; mA
